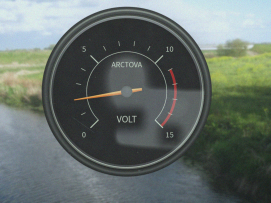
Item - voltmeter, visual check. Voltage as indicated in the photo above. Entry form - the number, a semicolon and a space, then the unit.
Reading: 2; V
